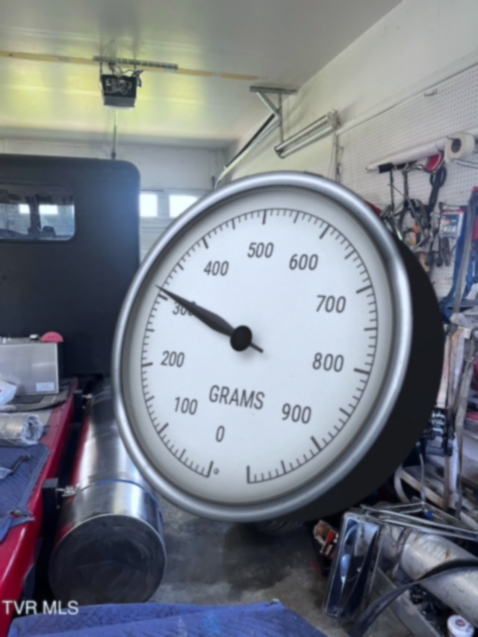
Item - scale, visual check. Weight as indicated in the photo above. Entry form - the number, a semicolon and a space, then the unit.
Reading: 310; g
